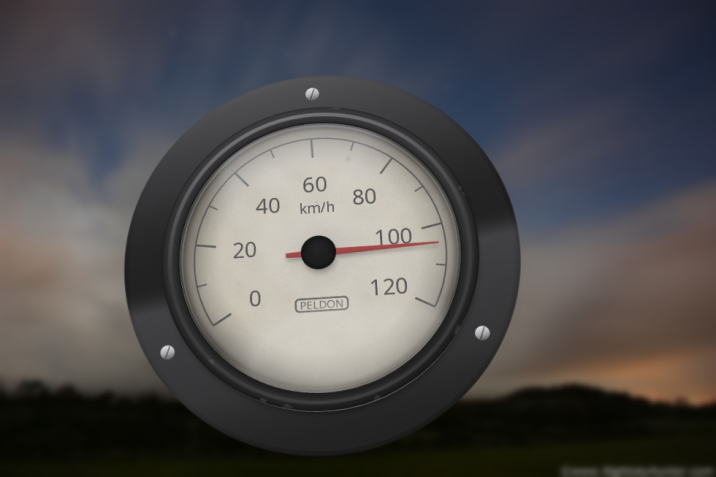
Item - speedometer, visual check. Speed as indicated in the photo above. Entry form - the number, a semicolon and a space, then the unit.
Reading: 105; km/h
